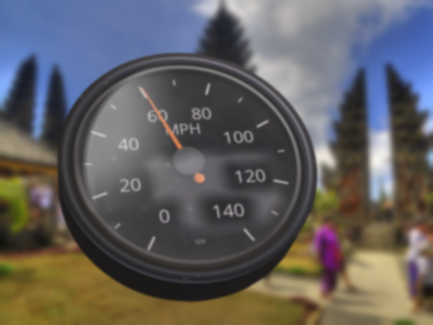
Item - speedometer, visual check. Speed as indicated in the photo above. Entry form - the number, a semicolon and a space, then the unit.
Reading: 60; mph
